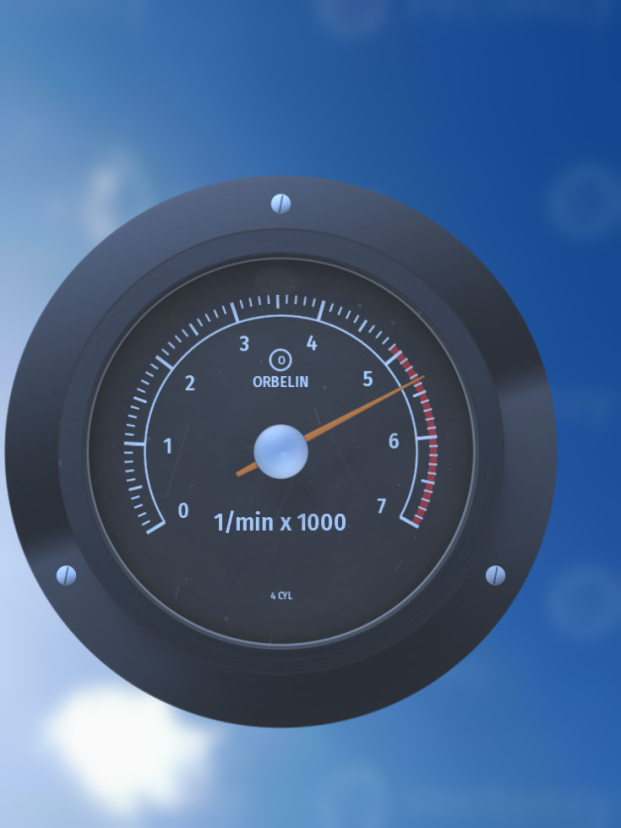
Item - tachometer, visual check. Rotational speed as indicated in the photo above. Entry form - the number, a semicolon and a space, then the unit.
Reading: 5350; rpm
